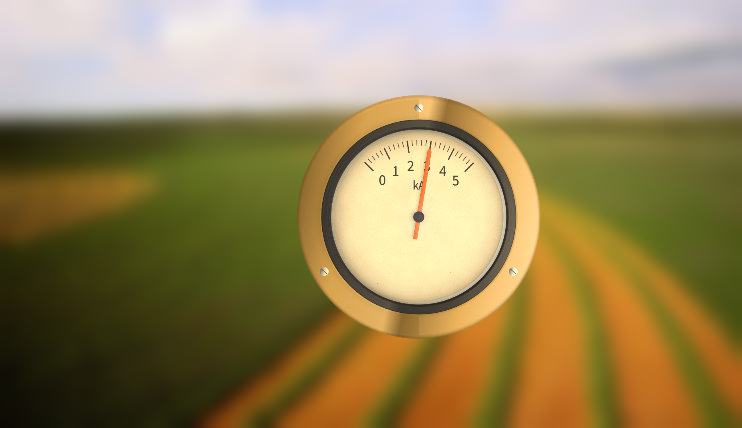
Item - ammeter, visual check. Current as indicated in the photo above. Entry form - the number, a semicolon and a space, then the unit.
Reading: 3; kA
